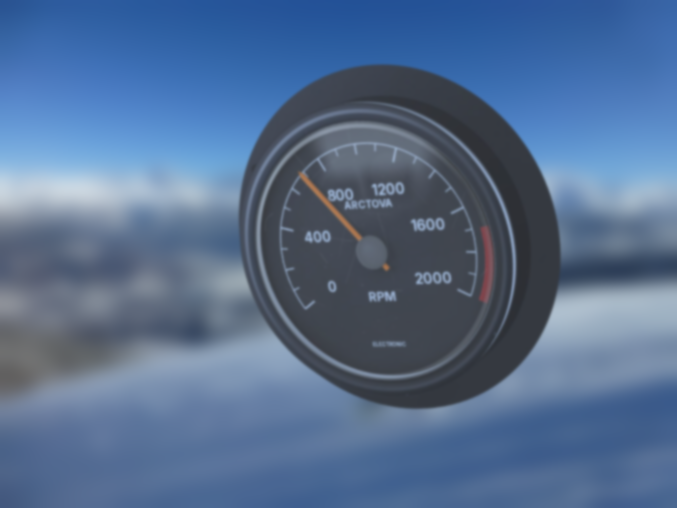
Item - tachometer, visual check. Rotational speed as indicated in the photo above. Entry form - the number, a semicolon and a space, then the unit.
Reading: 700; rpm
